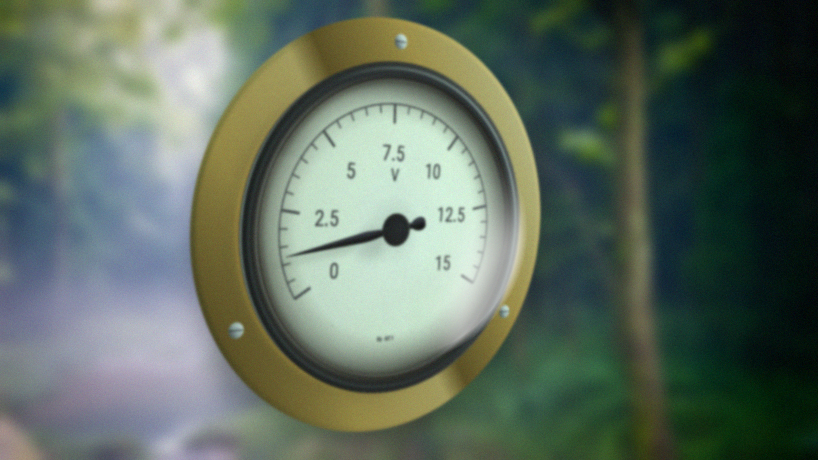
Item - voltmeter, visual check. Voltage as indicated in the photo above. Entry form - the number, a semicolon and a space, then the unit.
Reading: 1.25; V
